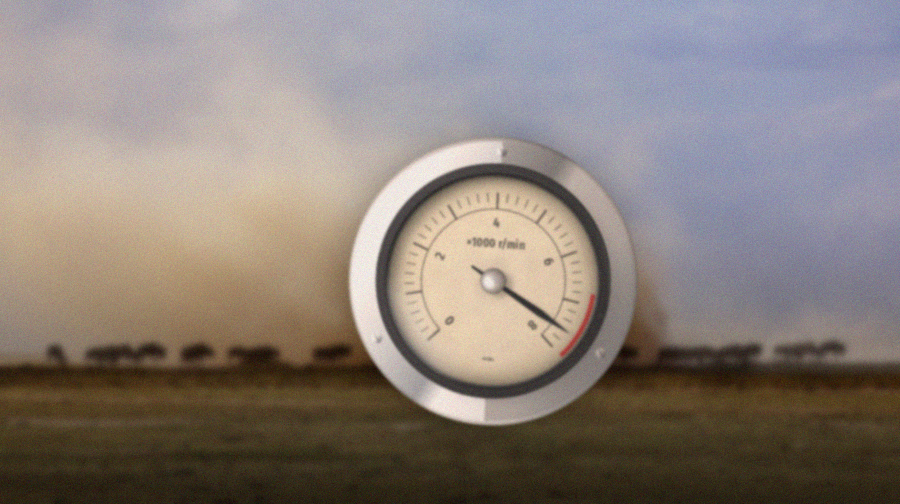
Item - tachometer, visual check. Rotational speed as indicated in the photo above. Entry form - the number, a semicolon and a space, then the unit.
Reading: 7600; rpm
